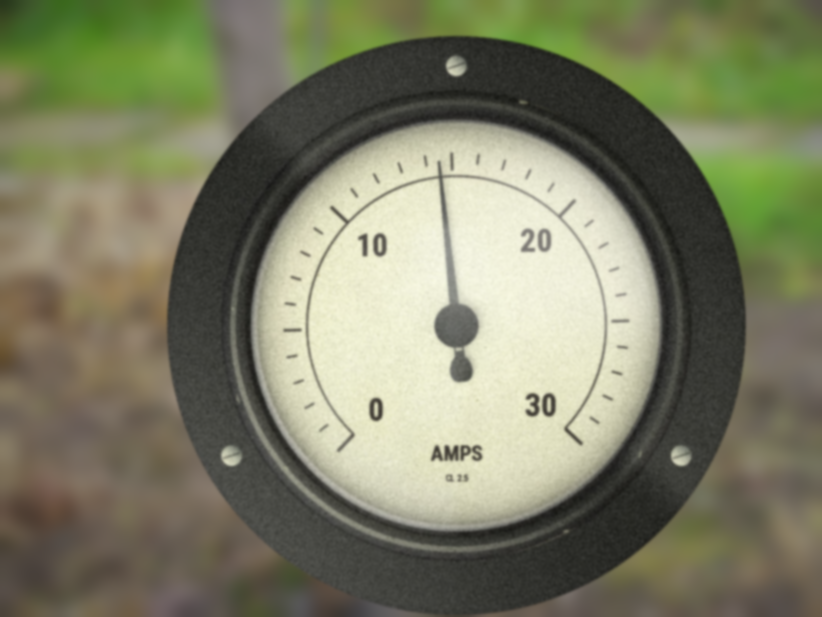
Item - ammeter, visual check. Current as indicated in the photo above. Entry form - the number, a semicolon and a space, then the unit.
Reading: 14.5; A
